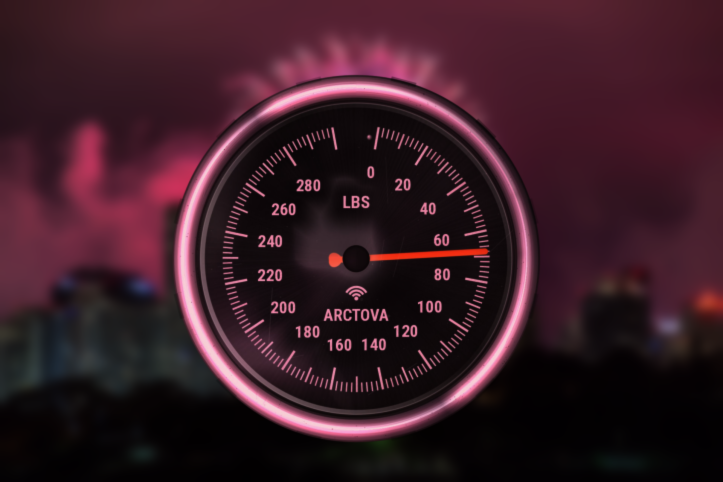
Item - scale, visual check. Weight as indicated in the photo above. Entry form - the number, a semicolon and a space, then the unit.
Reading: 68; lb
